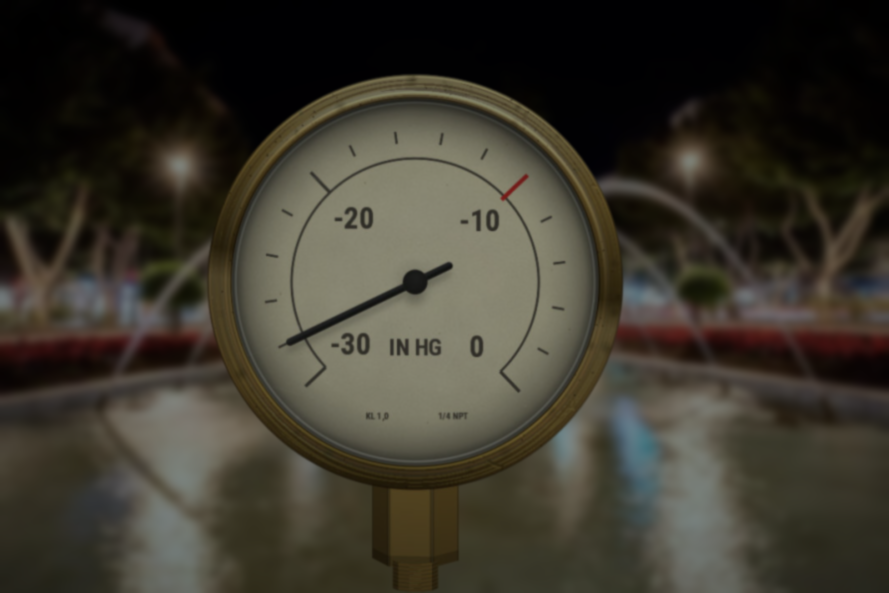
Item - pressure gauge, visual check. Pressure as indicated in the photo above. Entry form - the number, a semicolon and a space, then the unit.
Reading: -28; inHg
